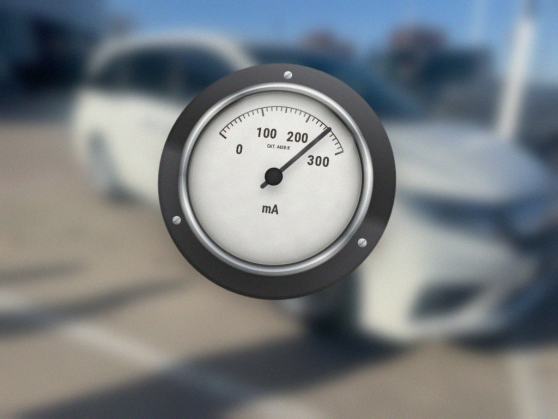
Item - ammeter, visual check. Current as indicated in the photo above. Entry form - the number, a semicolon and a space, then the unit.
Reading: 250; mA
